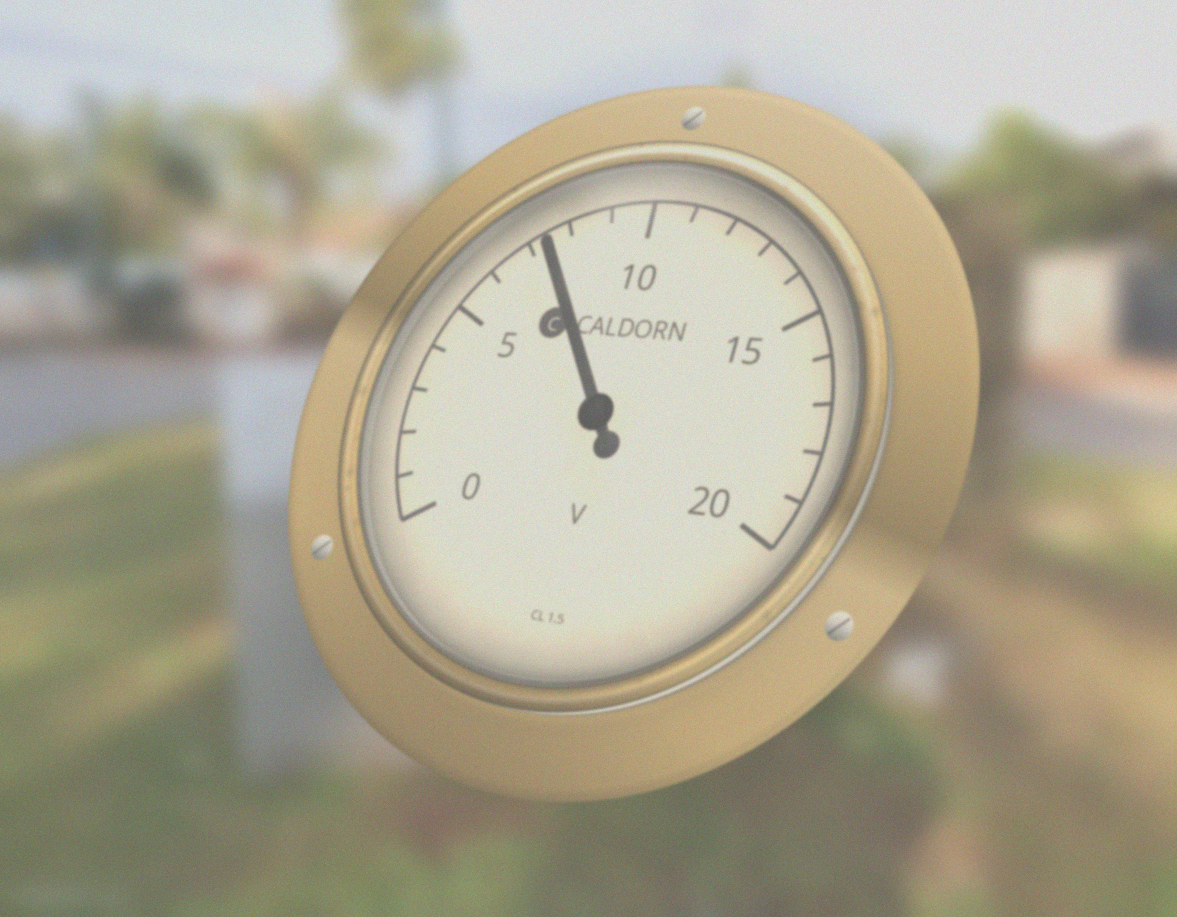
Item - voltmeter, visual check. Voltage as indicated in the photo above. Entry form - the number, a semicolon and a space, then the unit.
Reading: 7.5; V
